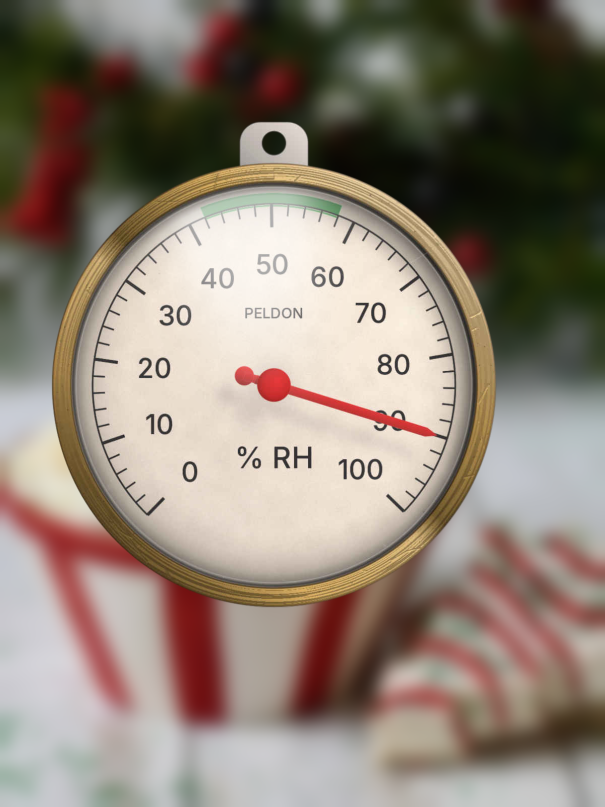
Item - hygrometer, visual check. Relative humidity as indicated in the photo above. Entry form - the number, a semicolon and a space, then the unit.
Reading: 90; %
